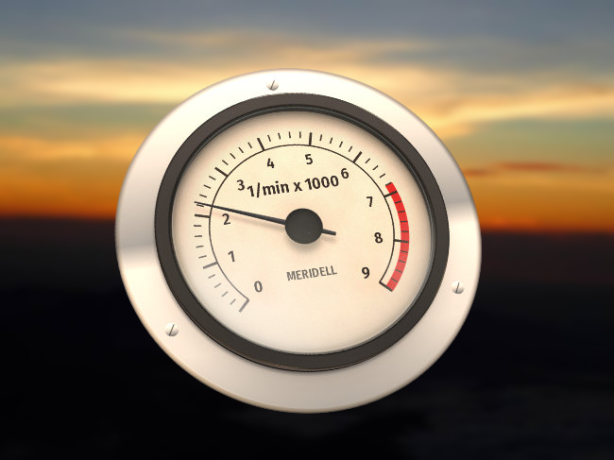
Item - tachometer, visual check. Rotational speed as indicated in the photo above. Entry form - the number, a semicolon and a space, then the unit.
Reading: 2200; rpm
